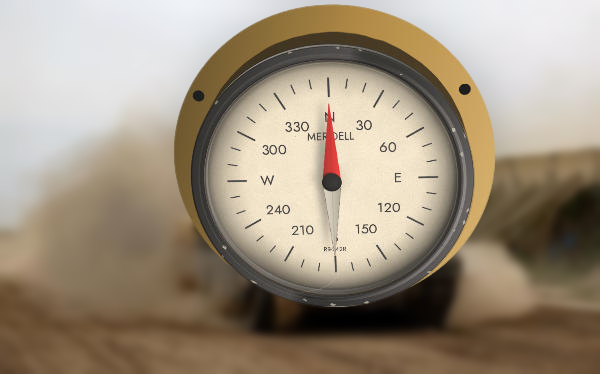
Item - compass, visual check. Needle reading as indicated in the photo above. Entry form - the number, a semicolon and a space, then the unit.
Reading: 0; °
